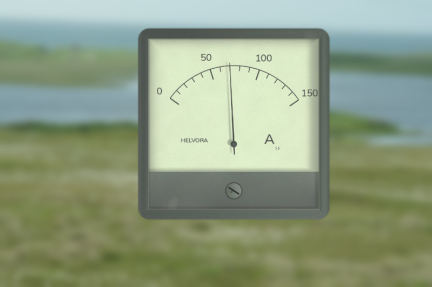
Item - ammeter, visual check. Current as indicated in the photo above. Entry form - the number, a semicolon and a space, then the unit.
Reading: 70; A
